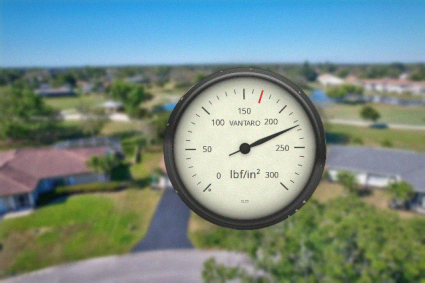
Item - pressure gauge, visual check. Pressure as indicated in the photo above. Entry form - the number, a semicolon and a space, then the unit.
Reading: 225; psi
